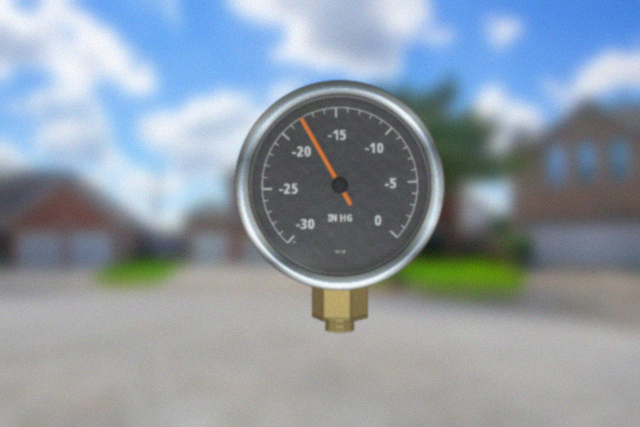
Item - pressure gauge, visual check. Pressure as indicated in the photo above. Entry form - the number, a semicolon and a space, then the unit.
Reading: -18; inHg
